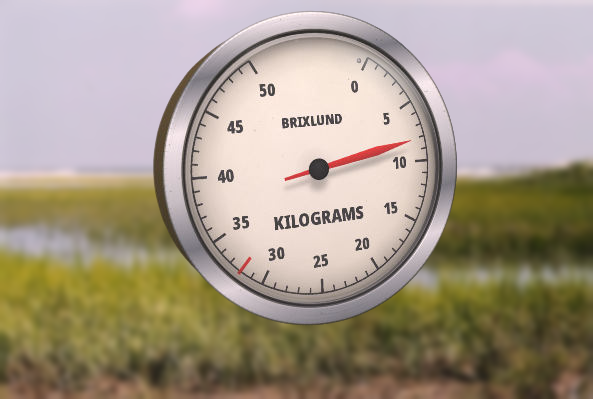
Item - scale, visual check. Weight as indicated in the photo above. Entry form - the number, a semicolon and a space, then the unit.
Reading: 8; kg
